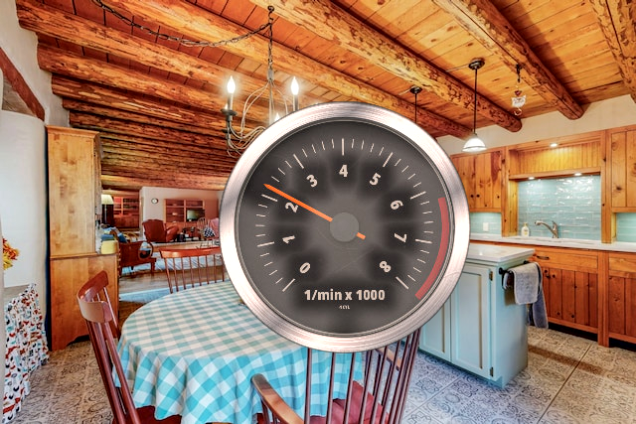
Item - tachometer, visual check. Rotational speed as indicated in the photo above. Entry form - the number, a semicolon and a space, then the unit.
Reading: 2200; rpm
